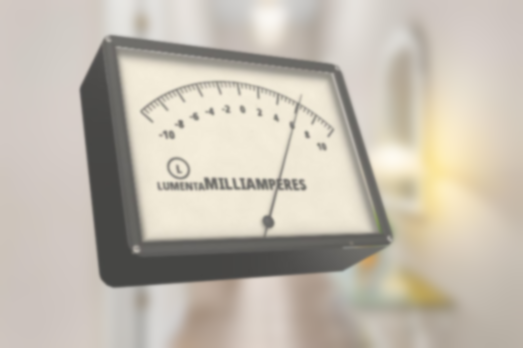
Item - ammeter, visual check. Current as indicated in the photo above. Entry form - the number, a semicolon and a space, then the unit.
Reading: 6; mA
